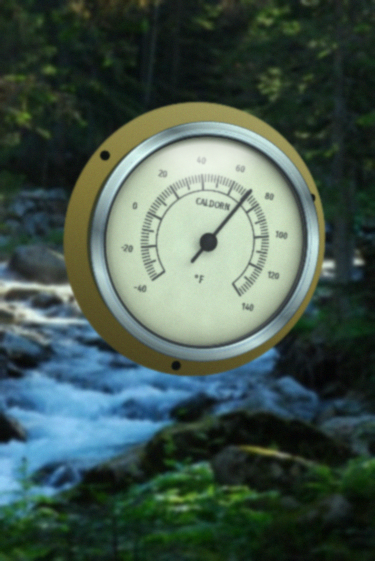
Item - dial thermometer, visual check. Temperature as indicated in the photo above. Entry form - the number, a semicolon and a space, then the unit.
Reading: 70; °F
